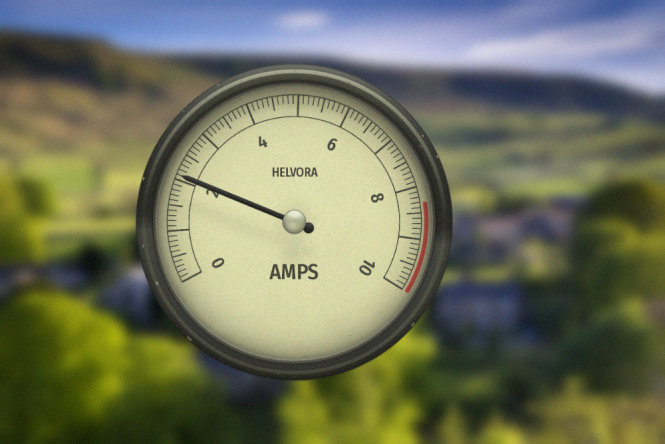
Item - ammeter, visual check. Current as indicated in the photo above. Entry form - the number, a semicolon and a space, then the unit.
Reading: 2.1; A
